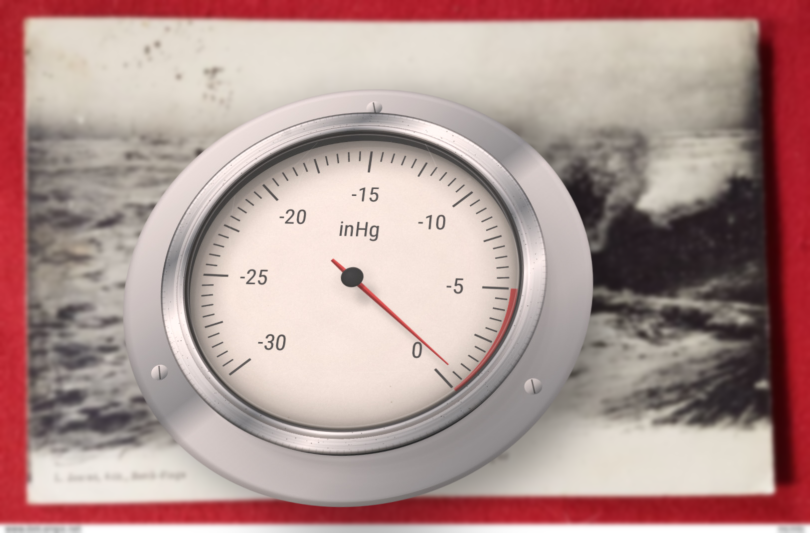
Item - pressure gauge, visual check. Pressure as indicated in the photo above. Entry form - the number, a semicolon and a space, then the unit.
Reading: -0.5; inHg
